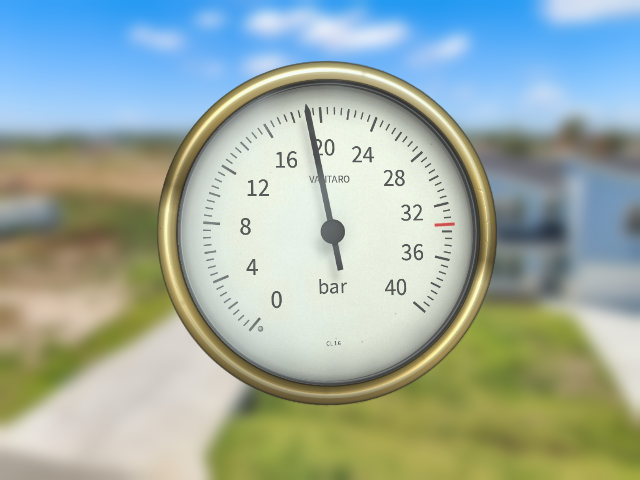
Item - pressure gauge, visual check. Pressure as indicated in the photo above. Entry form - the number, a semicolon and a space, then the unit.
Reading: 19; bar
